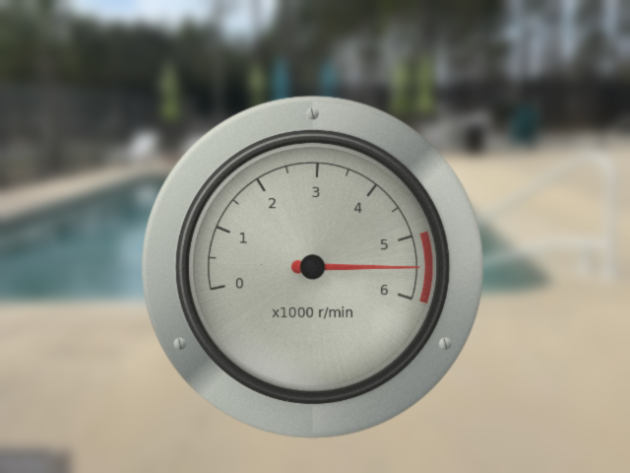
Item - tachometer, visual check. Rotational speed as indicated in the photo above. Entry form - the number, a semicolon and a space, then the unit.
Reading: 5500; rpm
